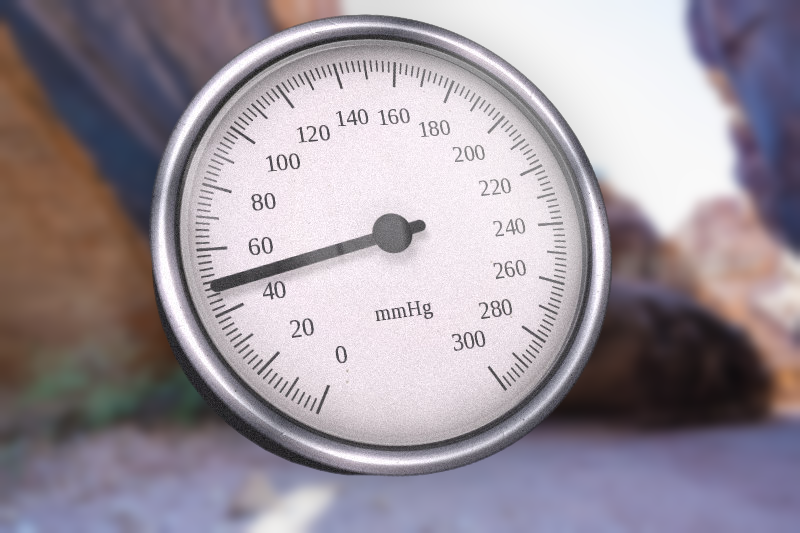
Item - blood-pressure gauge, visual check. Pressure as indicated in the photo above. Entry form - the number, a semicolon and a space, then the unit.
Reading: 48; mmHg
